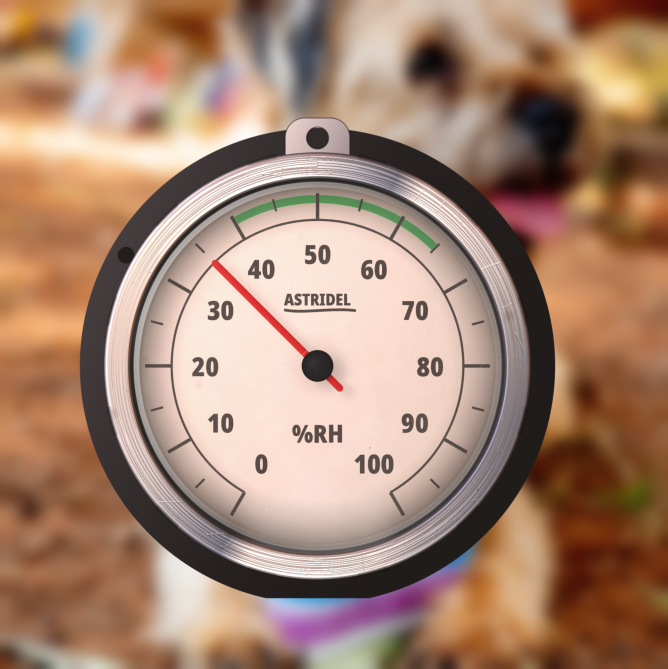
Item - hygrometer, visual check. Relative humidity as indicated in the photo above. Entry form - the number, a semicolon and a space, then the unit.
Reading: 35; %
